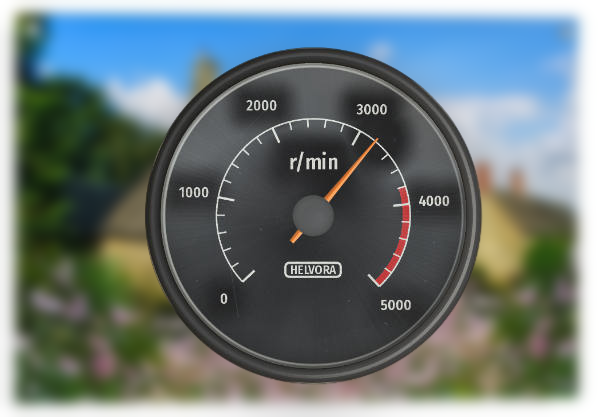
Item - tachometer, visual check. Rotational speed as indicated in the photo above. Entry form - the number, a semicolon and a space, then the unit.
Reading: 3200; rpm
